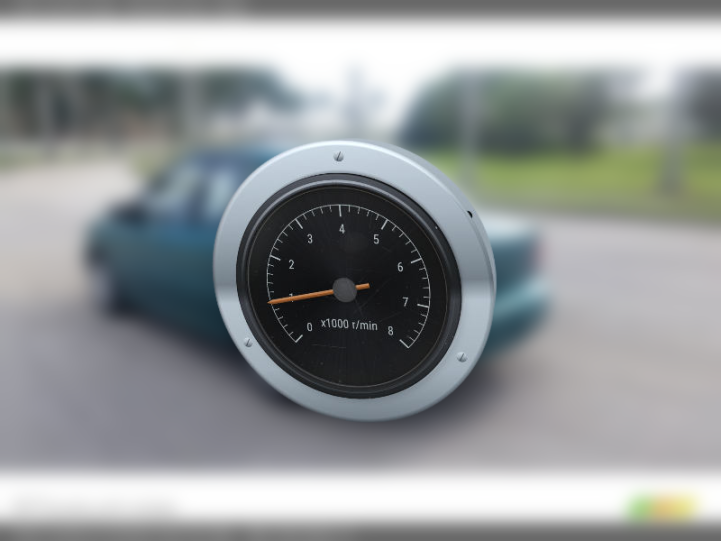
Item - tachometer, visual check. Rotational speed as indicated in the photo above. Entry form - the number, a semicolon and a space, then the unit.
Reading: 1000; rpm
